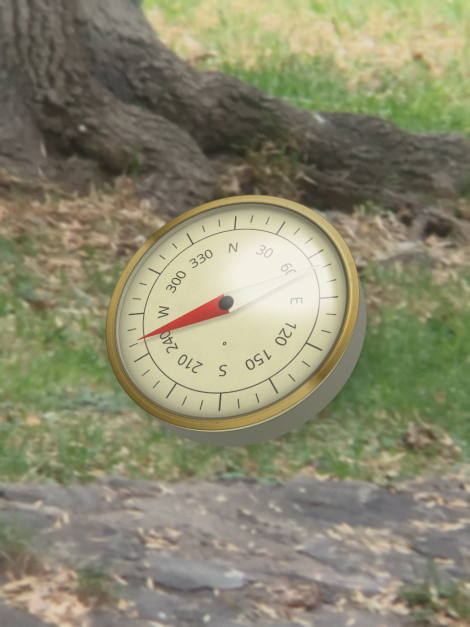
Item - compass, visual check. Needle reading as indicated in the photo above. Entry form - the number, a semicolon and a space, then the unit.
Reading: 250; °
